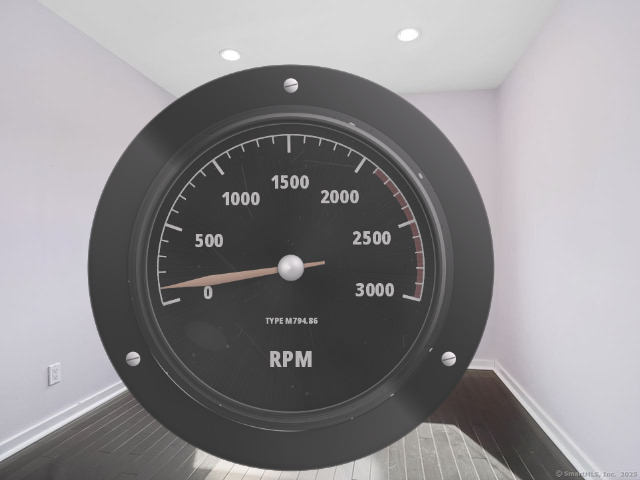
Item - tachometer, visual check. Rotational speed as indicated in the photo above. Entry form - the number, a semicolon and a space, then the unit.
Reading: 100; rpm
